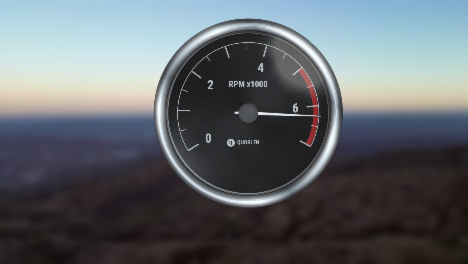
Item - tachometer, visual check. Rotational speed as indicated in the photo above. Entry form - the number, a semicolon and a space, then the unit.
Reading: 6250; rpm
